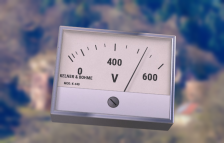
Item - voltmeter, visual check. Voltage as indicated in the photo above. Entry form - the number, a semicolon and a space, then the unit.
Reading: 525; V
